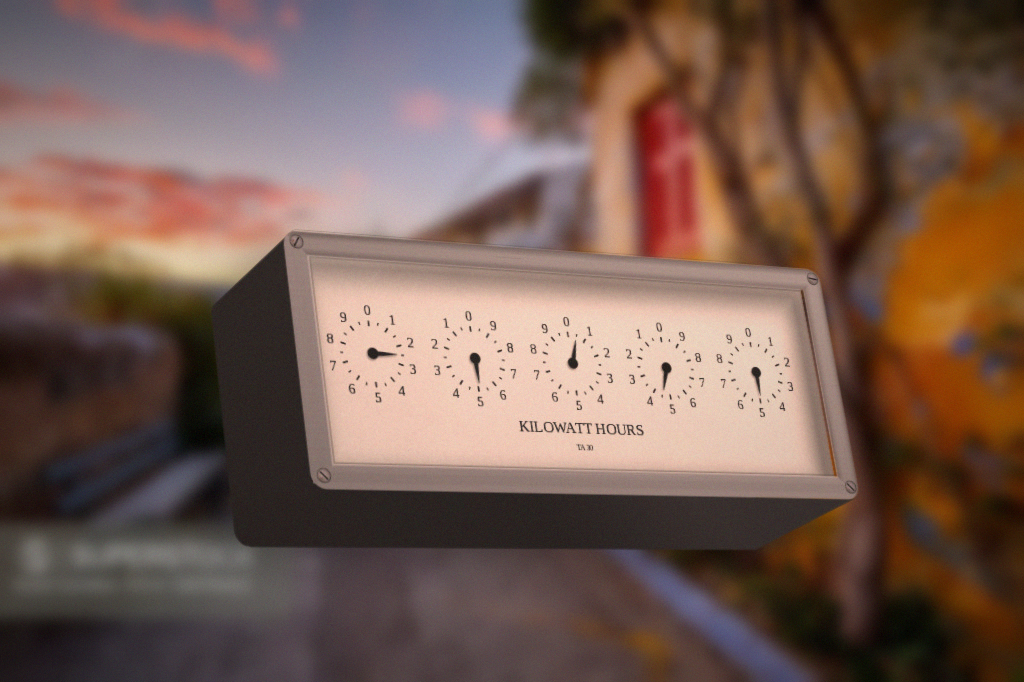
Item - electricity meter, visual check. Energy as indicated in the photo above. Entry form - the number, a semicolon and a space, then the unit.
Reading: 25045; kWh
